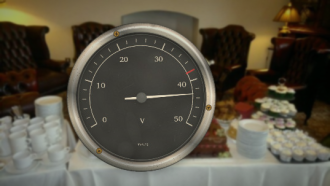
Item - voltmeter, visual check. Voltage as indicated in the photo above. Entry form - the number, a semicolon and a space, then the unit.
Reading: 43; V
